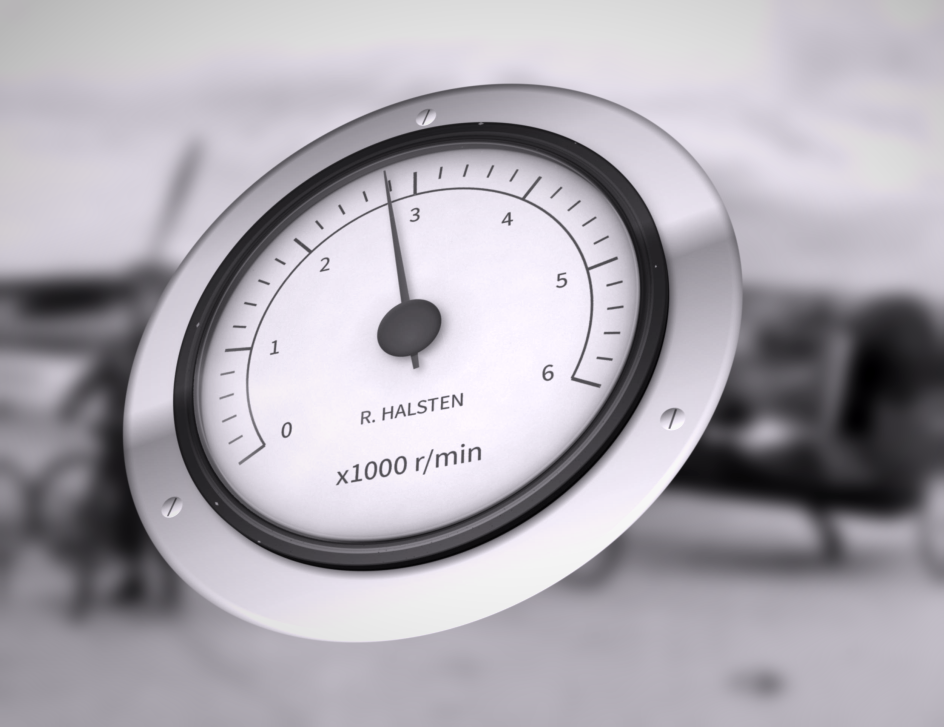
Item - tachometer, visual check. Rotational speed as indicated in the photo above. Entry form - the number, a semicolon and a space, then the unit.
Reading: 2800; rpm
